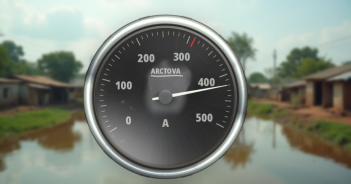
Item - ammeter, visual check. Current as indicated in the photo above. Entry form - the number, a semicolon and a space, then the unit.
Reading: 420; A
